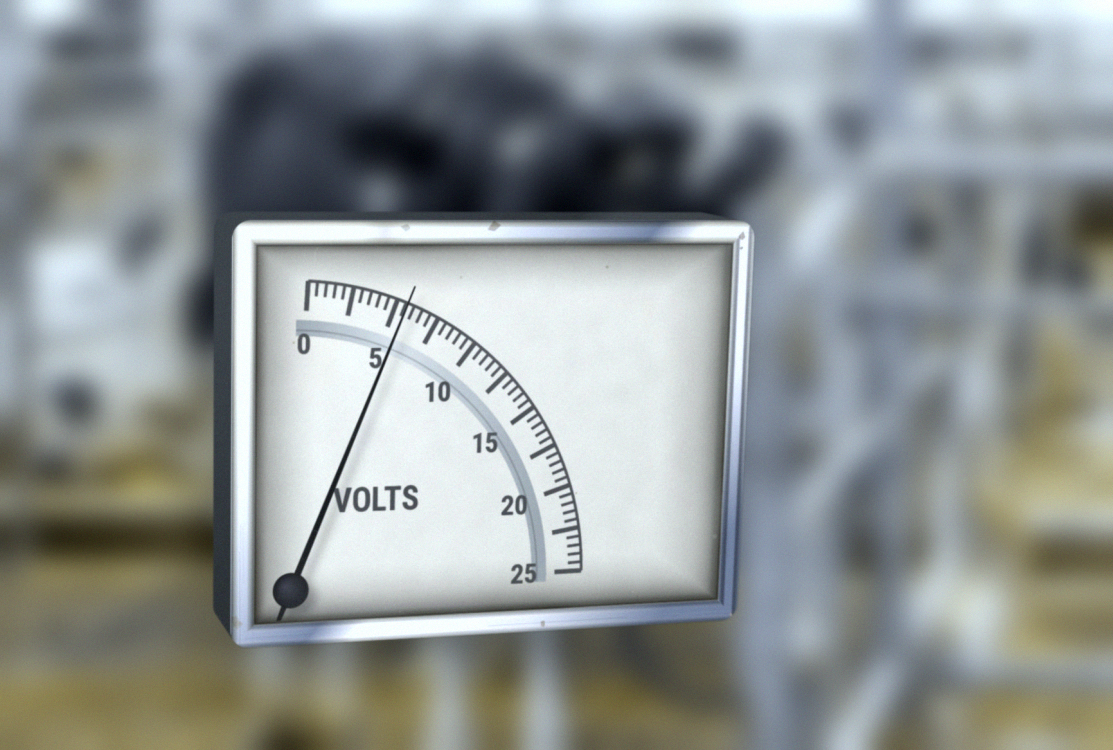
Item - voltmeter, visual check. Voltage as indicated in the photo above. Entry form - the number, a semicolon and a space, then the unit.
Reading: 5.5; V
